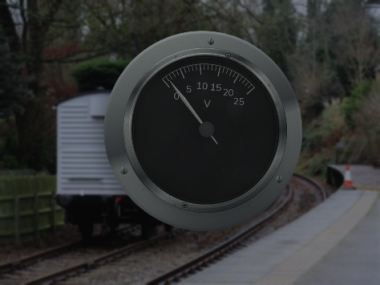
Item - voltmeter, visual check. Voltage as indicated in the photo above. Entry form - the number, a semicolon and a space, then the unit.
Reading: 1; V
